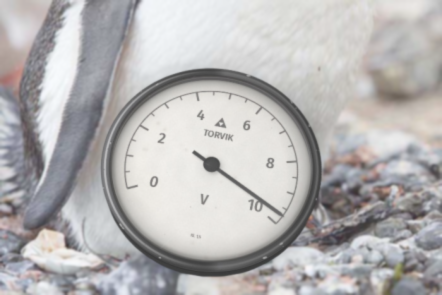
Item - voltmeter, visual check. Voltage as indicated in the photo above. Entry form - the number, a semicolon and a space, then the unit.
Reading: 9.75; V
